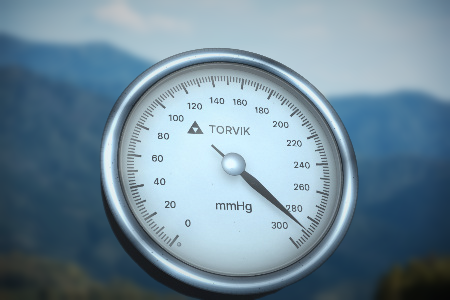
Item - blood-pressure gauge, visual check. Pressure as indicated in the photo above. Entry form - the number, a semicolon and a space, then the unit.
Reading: 290; mmHg
